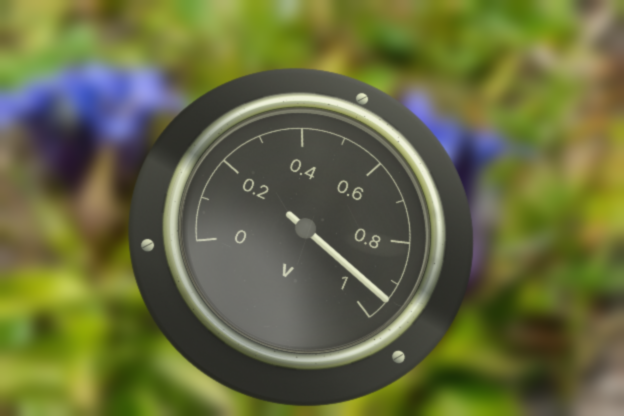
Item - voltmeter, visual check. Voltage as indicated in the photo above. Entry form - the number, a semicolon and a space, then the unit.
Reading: 0.95; V
